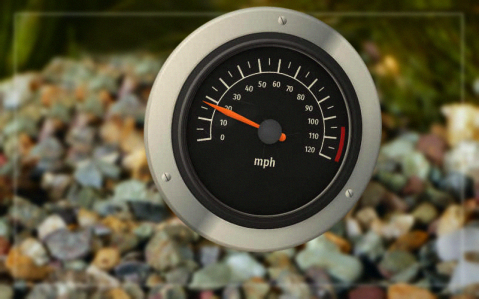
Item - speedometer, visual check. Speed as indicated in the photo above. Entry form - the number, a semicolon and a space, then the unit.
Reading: 17.5; mph
